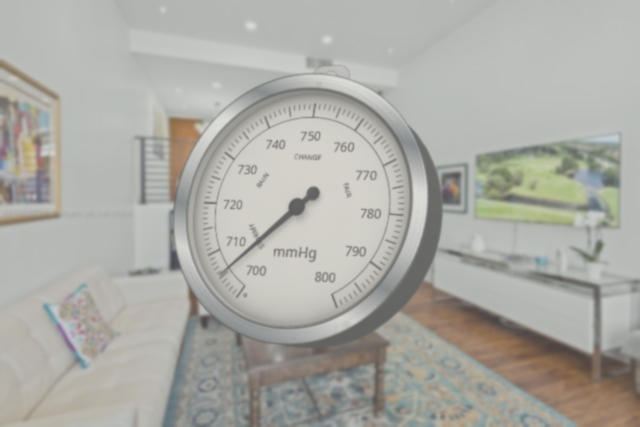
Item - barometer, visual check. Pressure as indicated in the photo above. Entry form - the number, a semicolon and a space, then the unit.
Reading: 705; mmHg
